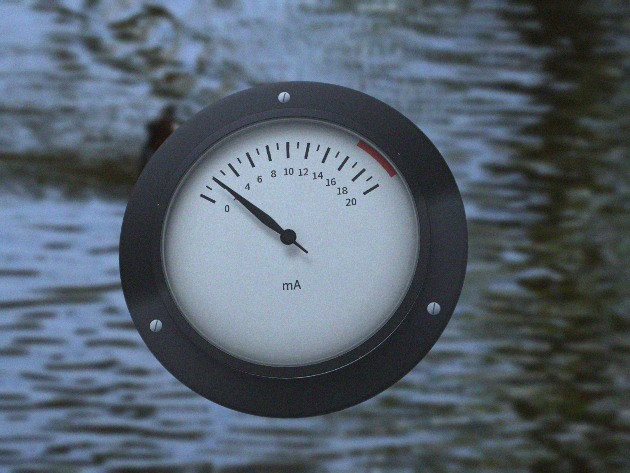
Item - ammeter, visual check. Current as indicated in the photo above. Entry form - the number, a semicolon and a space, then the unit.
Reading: 2; mA
